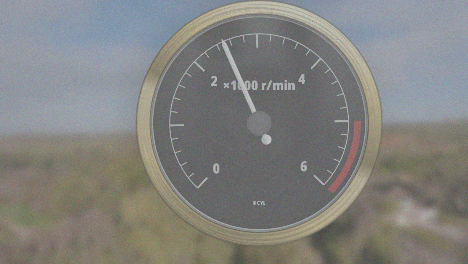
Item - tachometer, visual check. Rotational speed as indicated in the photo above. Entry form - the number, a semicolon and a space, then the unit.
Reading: 2500; rpm
